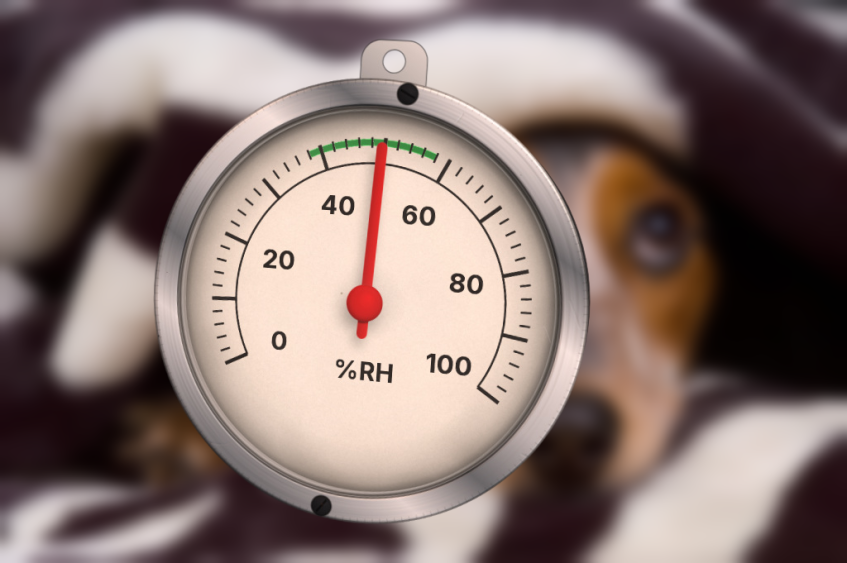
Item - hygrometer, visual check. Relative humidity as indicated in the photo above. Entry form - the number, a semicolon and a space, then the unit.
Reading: 50; %
